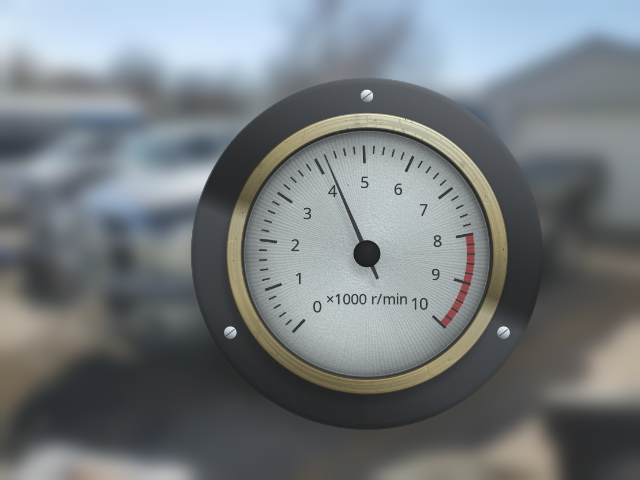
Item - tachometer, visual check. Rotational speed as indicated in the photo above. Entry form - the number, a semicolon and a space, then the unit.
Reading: 4200; rpm
